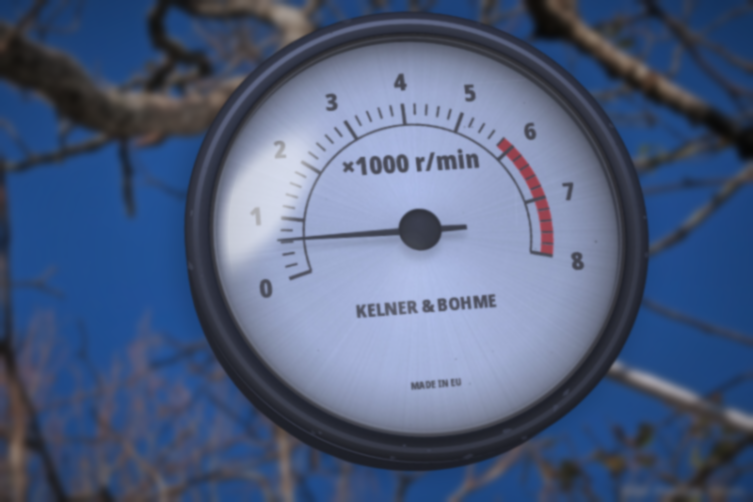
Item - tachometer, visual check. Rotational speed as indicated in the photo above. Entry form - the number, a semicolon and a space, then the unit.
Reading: 600; rpm
